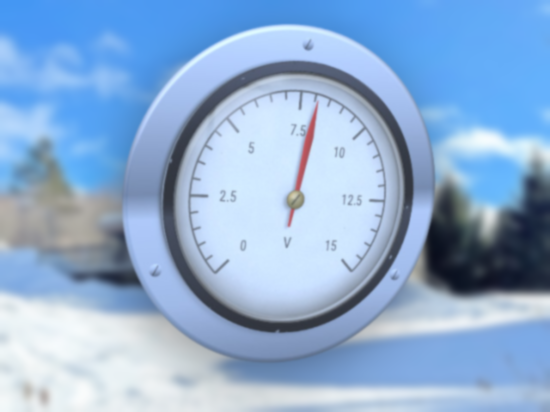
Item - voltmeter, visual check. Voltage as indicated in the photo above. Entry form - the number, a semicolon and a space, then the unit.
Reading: 8; V
